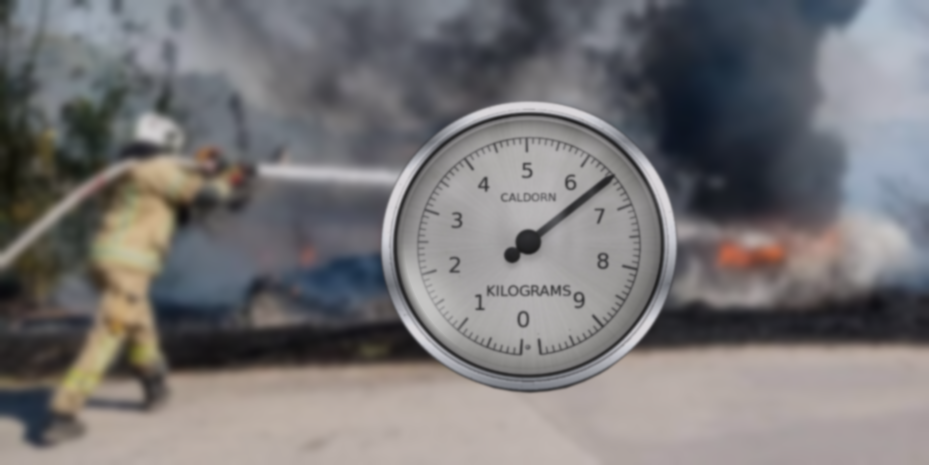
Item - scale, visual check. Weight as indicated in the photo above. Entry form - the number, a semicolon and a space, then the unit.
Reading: 6.5; kg
